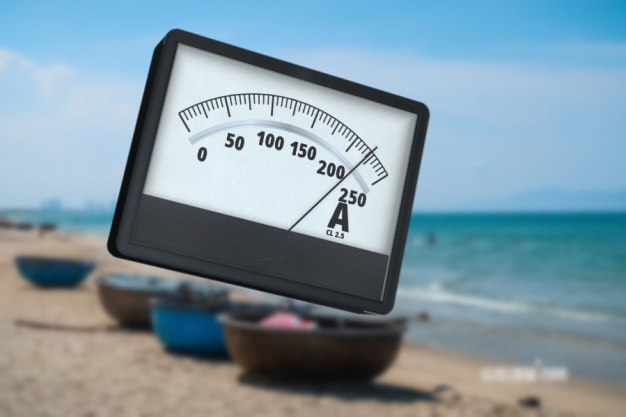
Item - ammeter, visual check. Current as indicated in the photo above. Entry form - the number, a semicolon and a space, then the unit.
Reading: 220; A
